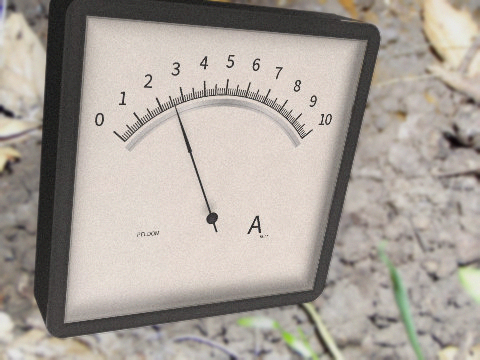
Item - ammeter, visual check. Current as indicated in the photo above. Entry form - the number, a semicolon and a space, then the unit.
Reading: 2.5; A
